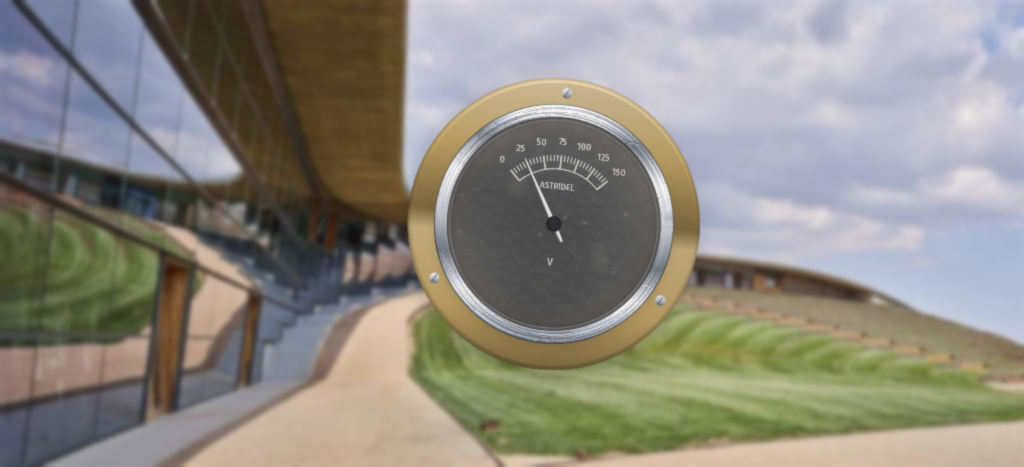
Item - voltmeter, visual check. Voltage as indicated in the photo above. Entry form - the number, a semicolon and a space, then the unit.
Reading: 25; V
